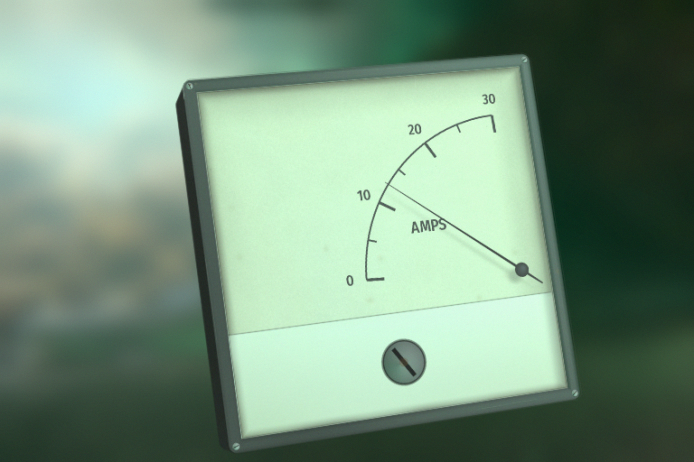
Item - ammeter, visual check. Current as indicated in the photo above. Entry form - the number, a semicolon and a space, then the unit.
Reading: 12.5; A
